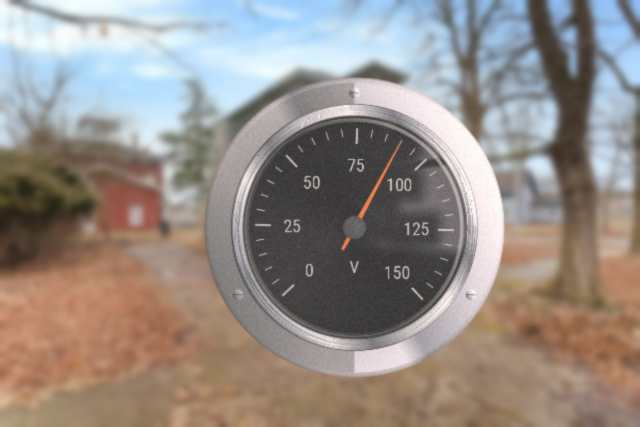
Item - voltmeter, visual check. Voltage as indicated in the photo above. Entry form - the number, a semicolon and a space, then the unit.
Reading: 90; V
